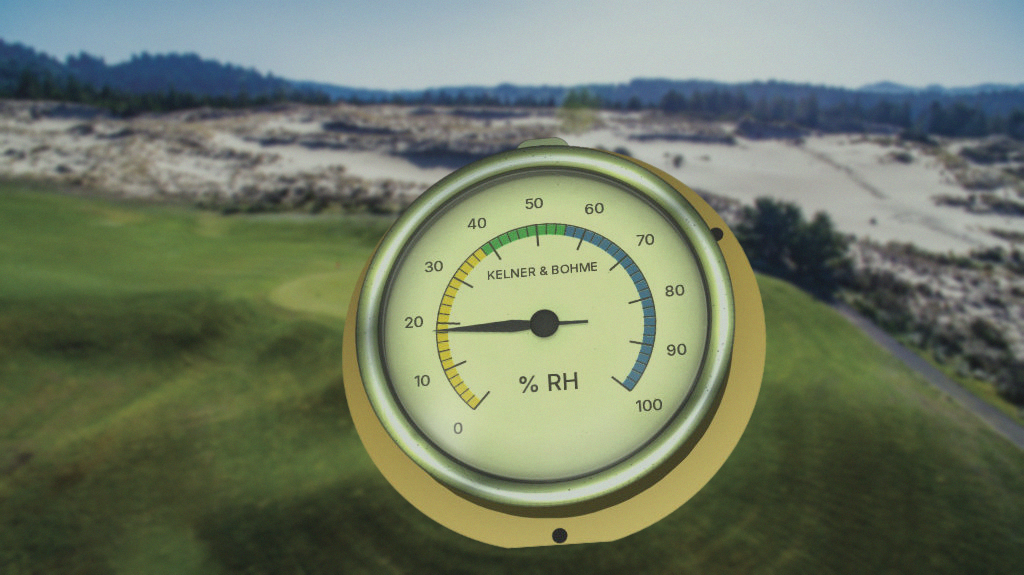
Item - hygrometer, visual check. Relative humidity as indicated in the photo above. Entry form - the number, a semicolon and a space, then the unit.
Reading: 18; %
